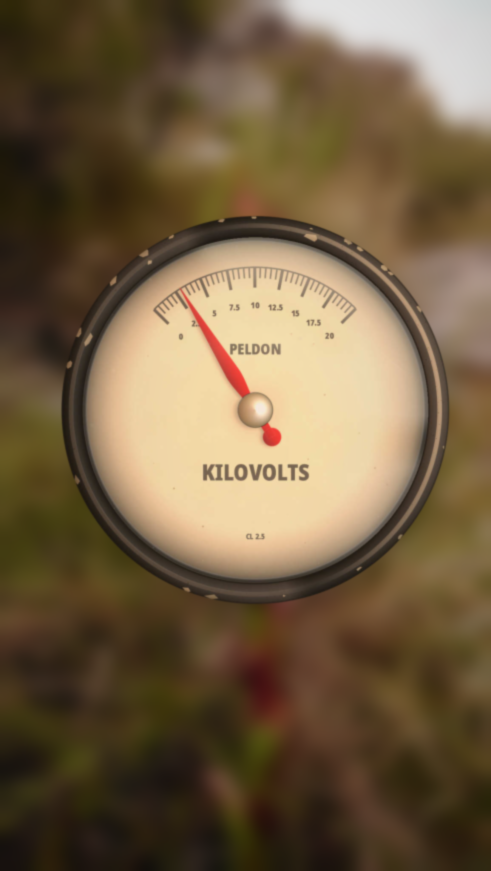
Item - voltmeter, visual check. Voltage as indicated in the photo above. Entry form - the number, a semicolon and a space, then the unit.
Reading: 3; kV
